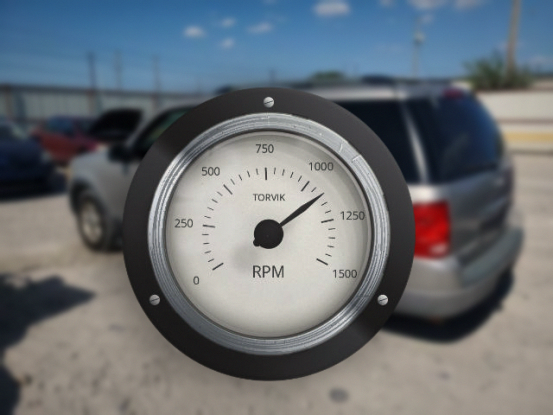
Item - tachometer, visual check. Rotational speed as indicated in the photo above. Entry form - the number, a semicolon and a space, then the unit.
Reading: 1100; rpm
